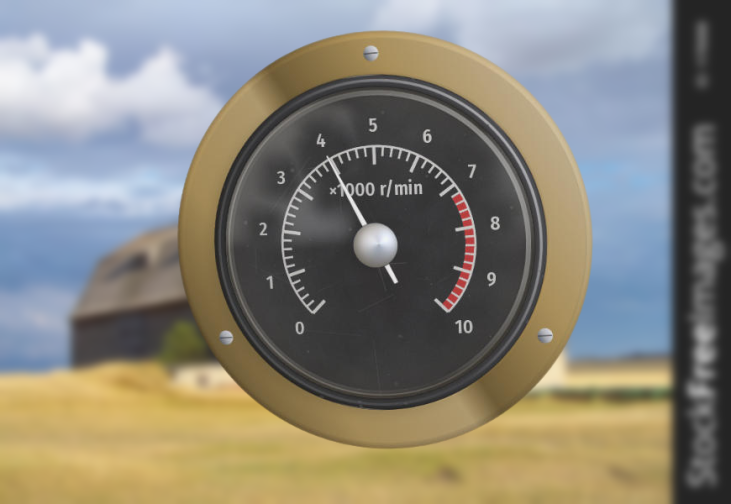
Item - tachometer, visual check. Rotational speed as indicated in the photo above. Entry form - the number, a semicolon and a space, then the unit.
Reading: 4000; rpm
